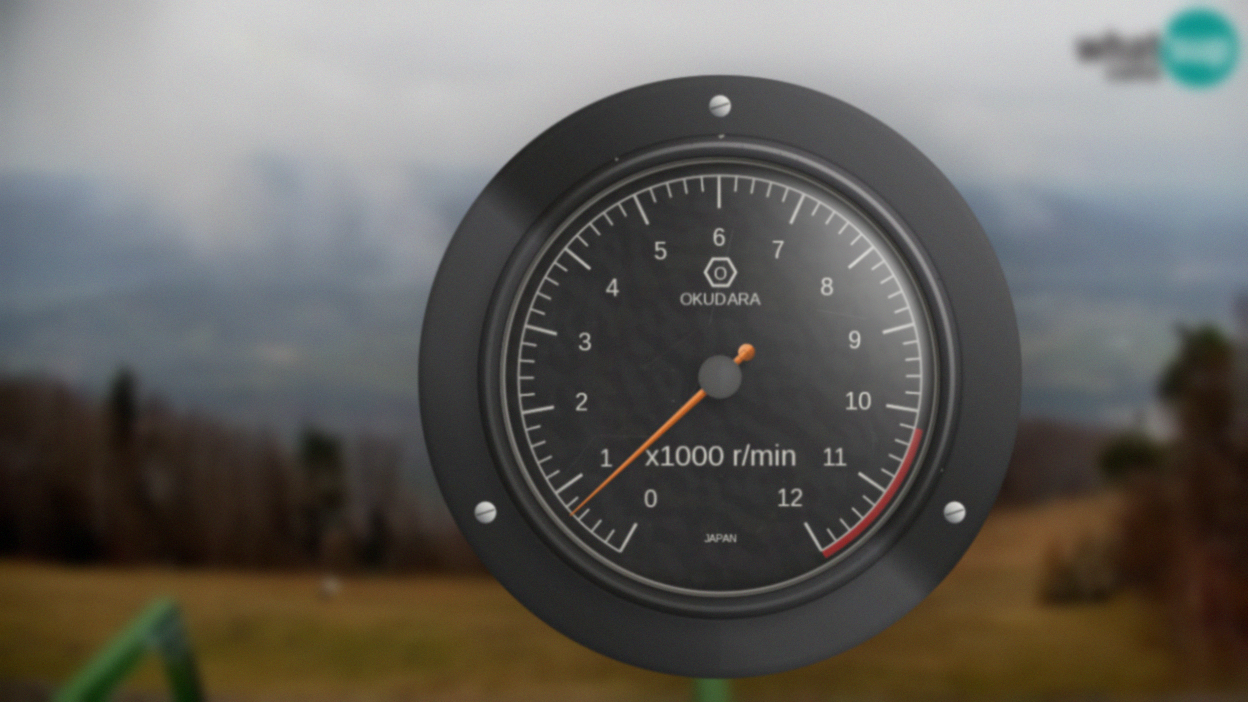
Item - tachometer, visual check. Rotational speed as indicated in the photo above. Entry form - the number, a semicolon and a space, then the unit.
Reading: 700; rpm
